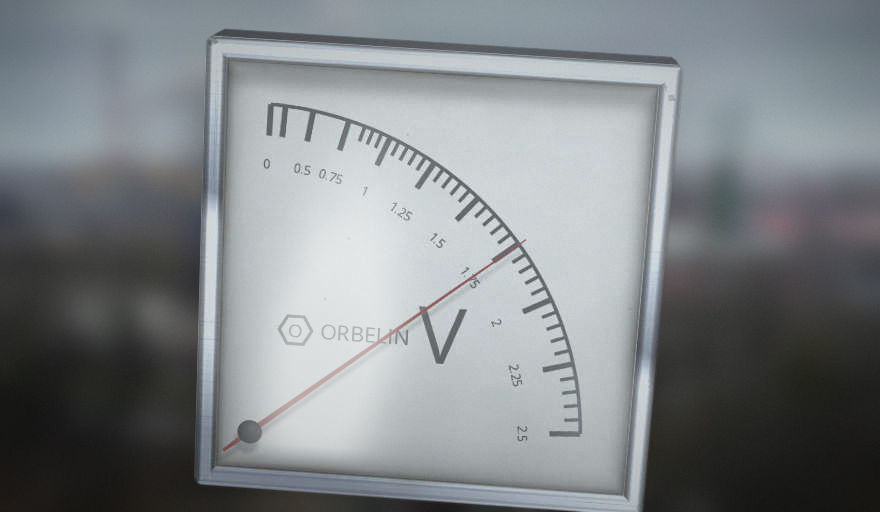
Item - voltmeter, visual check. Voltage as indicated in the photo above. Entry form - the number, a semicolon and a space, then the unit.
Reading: 1.75; V
